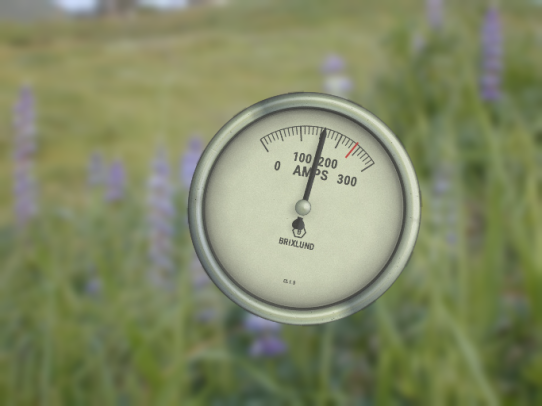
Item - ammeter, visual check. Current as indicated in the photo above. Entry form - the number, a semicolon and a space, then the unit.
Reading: 160; A
